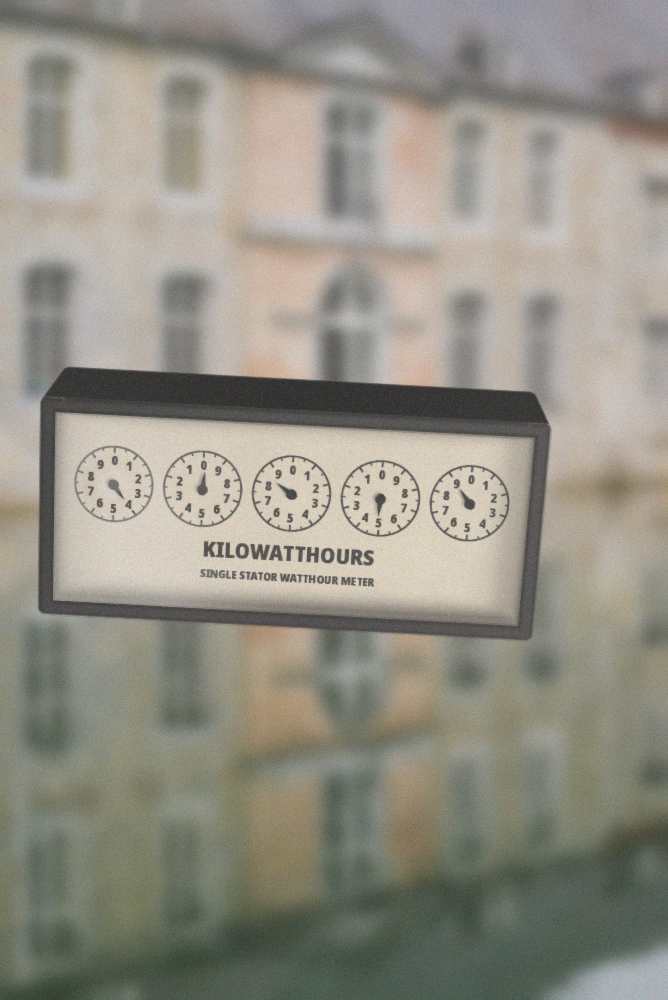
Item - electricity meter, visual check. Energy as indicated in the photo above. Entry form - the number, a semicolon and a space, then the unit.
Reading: 39849; kWh
